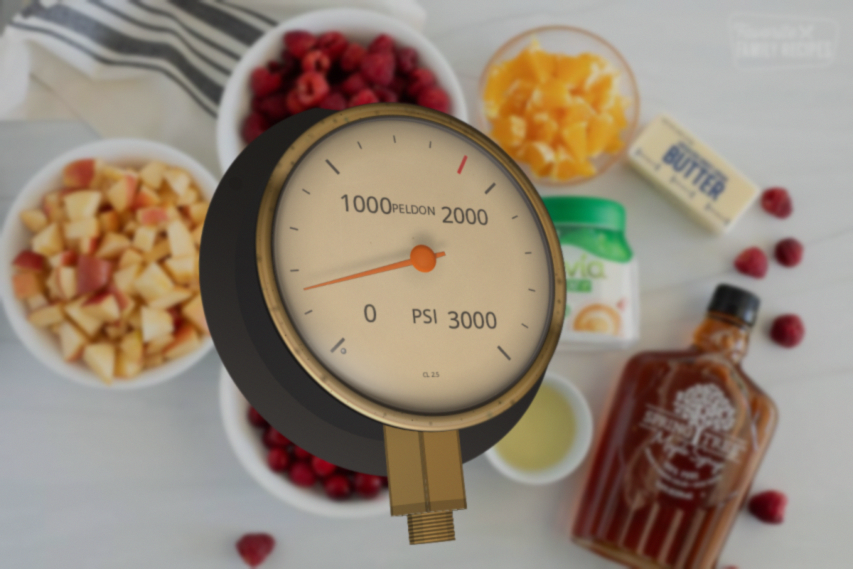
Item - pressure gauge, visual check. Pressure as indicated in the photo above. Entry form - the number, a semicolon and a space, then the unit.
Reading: 300; psi
